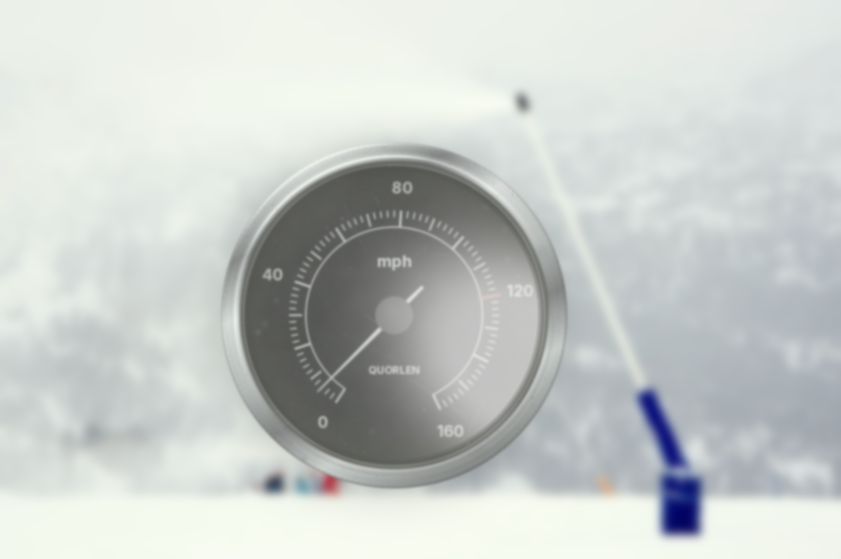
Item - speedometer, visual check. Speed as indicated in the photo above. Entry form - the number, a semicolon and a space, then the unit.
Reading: 6; mph
